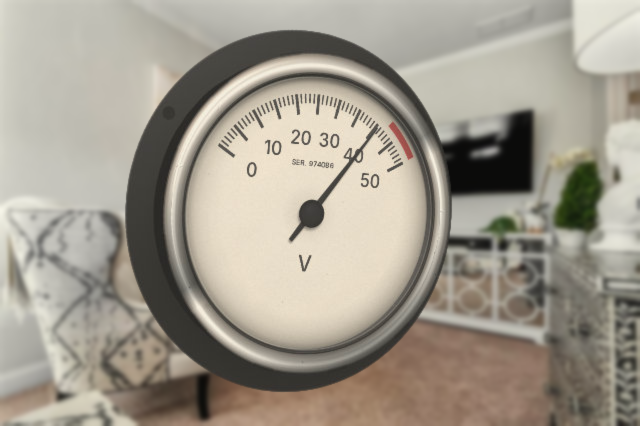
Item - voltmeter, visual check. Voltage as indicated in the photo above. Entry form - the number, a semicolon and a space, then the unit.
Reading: 40; V
